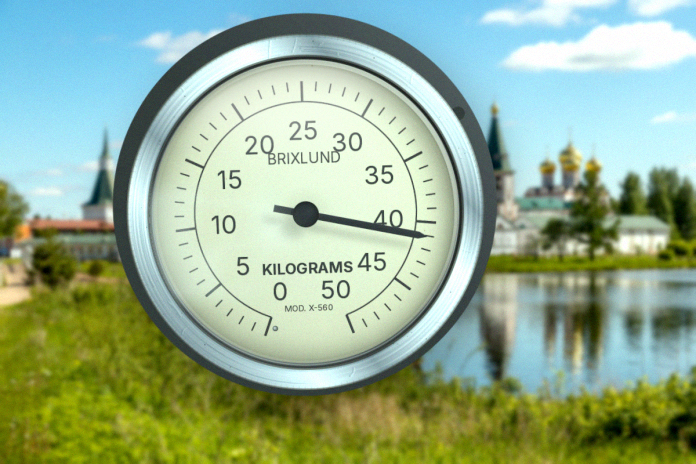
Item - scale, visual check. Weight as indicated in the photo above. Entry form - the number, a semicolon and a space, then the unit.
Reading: 41; kg
